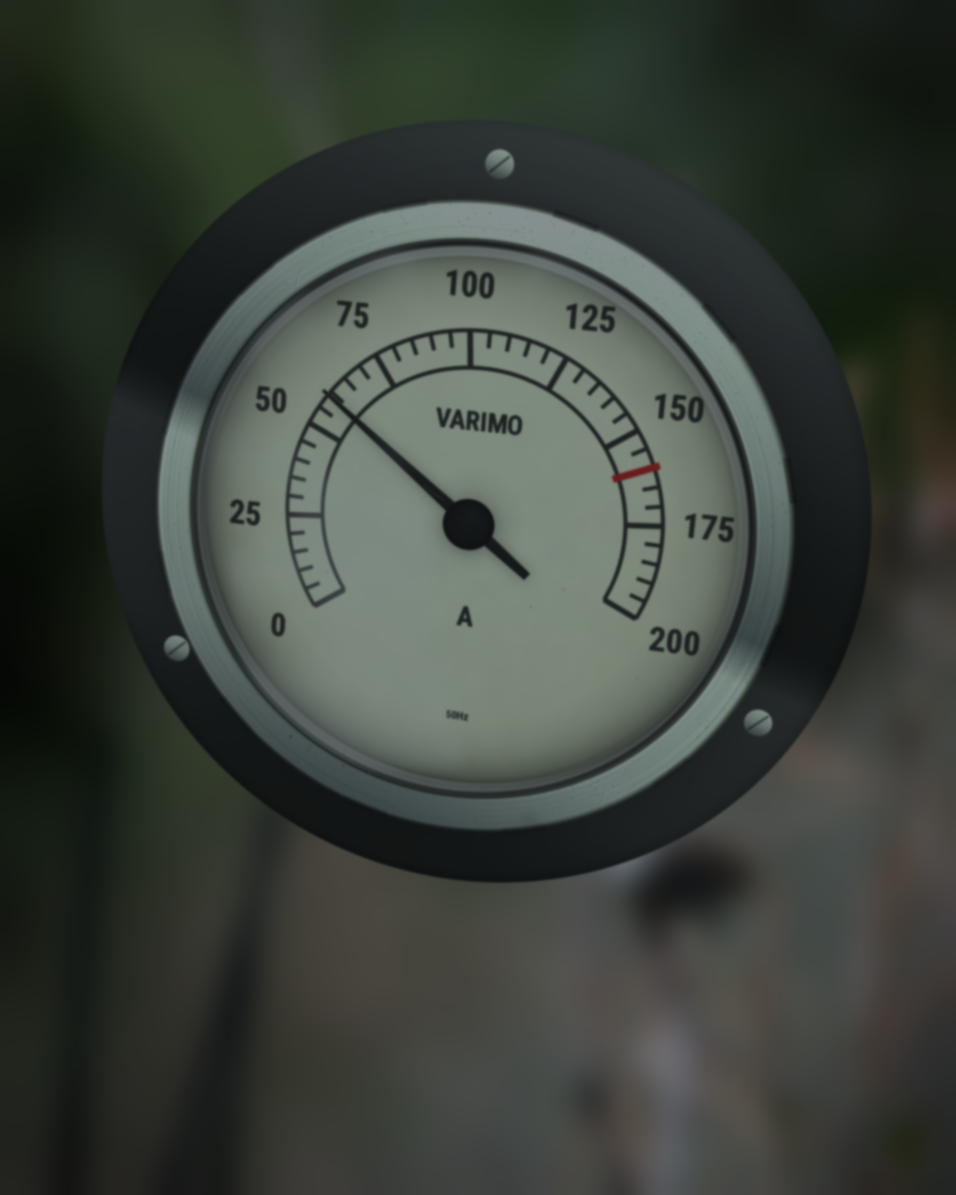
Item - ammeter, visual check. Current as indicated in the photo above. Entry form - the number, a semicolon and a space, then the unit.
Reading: 60; A
